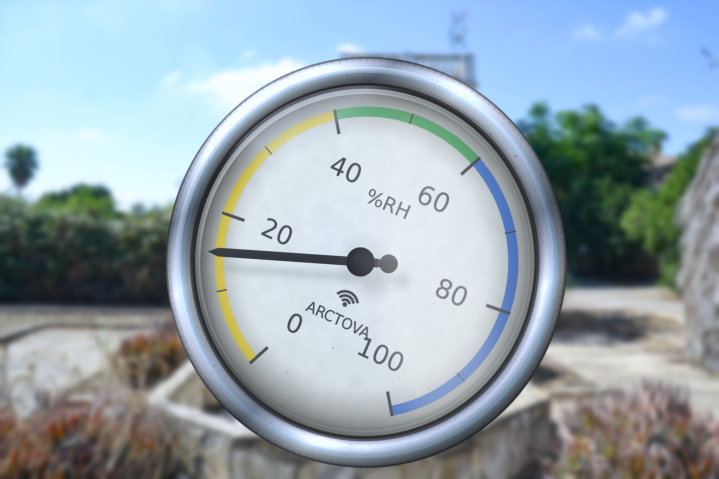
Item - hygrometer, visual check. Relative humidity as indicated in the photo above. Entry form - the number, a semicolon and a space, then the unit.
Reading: 15; %
